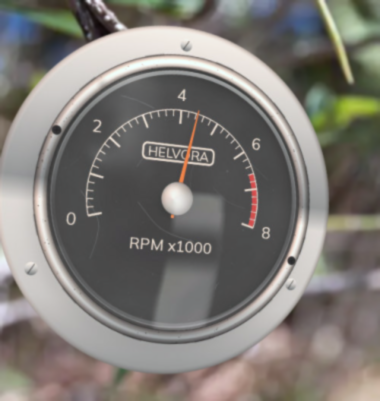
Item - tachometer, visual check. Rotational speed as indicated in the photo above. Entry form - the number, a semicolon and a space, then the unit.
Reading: 4400; rpm
